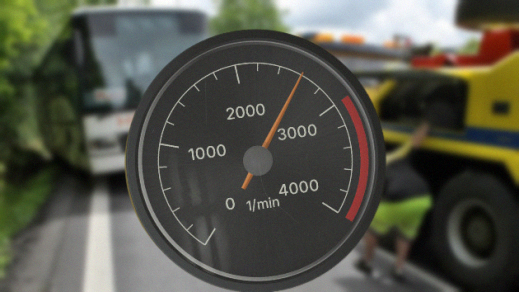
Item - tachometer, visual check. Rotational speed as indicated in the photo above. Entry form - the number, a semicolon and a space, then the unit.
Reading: 2600; rpm
